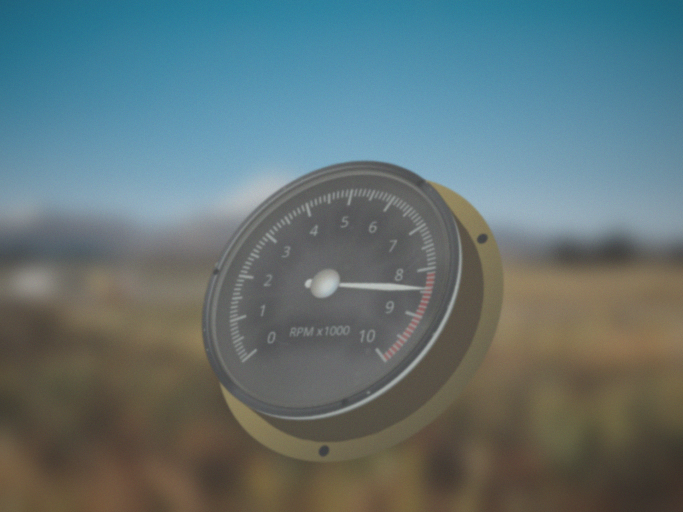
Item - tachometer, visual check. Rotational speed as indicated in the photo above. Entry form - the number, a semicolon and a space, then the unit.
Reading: 8500; rpm
